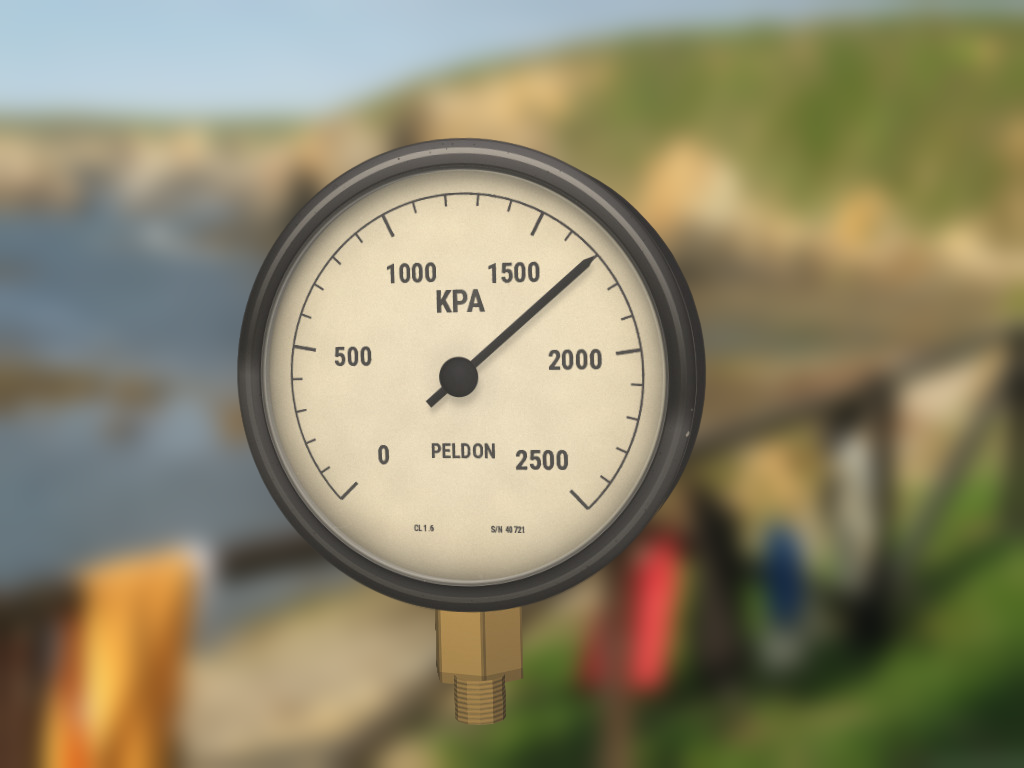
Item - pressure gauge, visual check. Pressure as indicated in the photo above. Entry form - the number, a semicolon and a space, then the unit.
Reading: 1700; kPa
